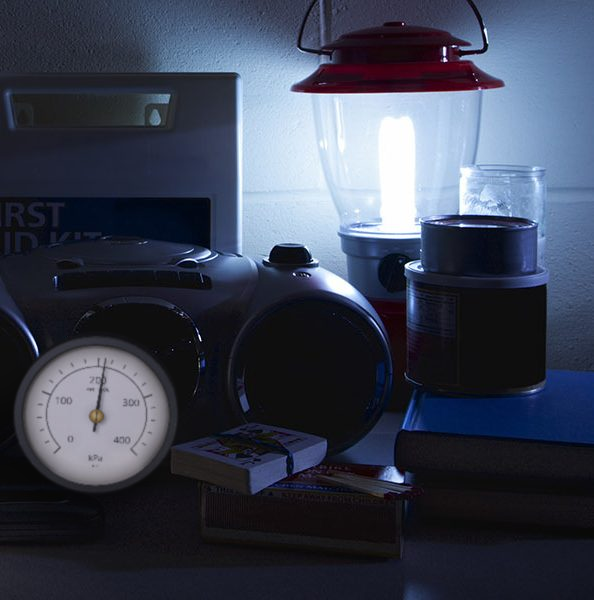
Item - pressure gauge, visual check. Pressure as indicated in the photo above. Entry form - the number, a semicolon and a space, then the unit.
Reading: 210; kPa
